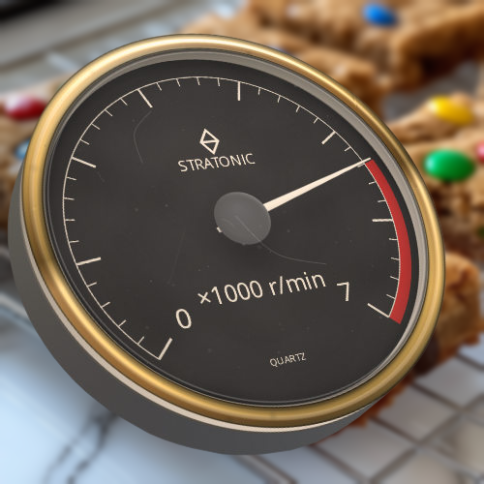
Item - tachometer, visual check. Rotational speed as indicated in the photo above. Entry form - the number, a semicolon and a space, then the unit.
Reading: 5400; rpm
